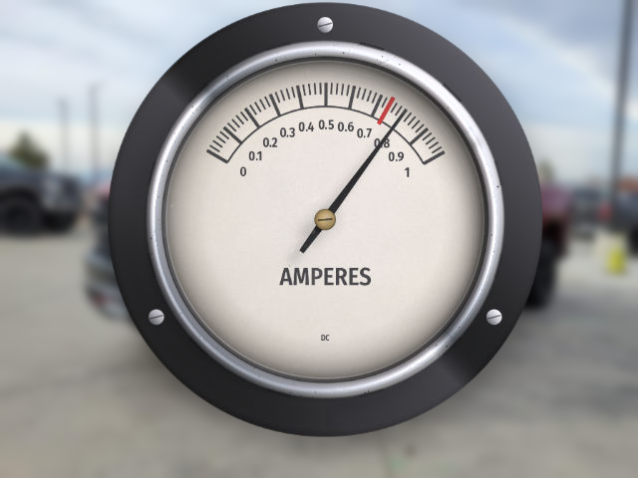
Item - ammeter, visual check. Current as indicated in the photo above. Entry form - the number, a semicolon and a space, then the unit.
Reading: 0.8; A
